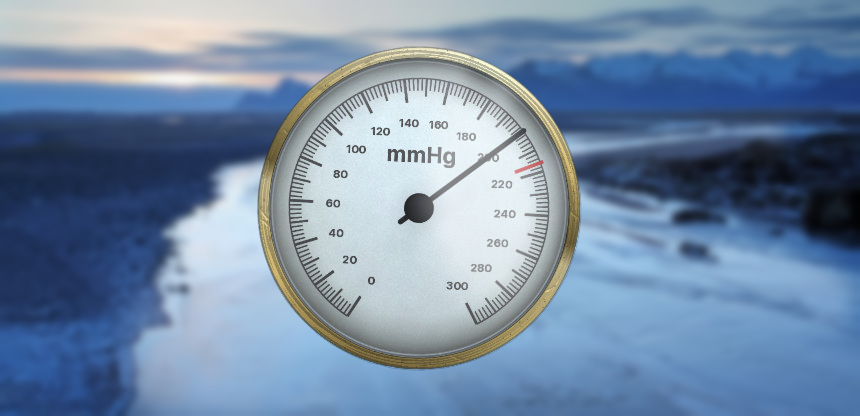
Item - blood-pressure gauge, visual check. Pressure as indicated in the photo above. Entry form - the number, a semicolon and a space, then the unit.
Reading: 200; mmHg
